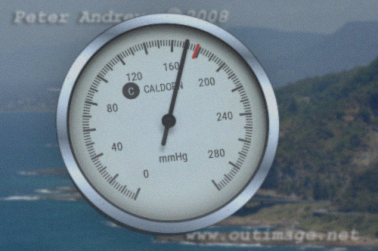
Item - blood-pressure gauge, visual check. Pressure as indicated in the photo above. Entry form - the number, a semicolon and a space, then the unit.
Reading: 170; mmHg
